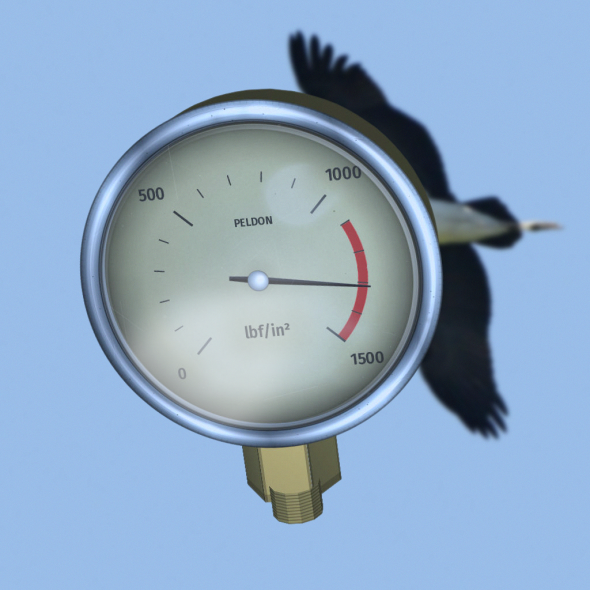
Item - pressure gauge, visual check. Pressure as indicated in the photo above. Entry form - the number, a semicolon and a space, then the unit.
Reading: 1300; psi
